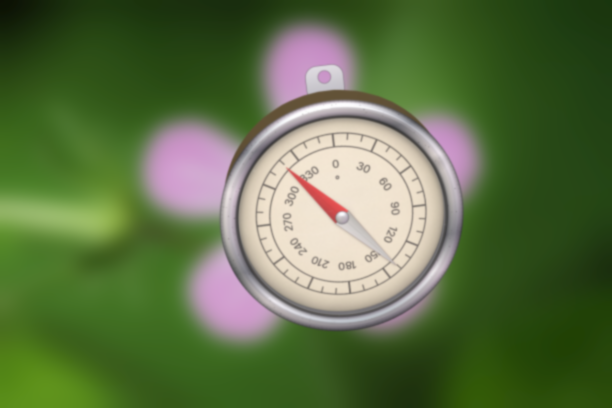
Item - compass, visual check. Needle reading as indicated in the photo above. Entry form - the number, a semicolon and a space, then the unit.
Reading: 320; °
